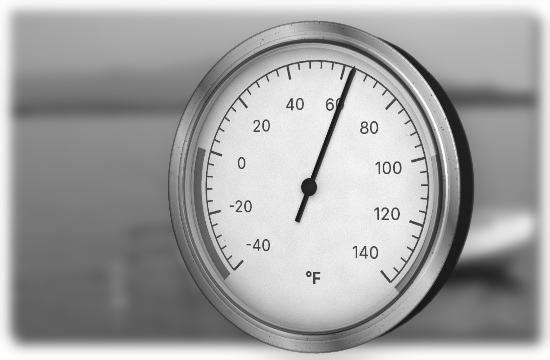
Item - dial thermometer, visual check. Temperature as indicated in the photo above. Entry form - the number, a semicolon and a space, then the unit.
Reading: 64; °F
